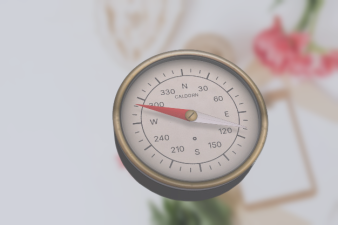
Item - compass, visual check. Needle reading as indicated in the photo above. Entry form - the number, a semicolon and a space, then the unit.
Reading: 290; °
